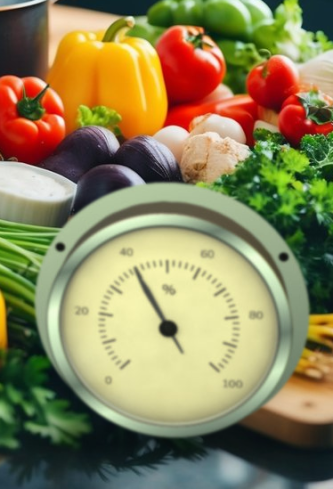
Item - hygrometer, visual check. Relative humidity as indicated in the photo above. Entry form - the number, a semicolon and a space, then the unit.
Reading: 40; %
